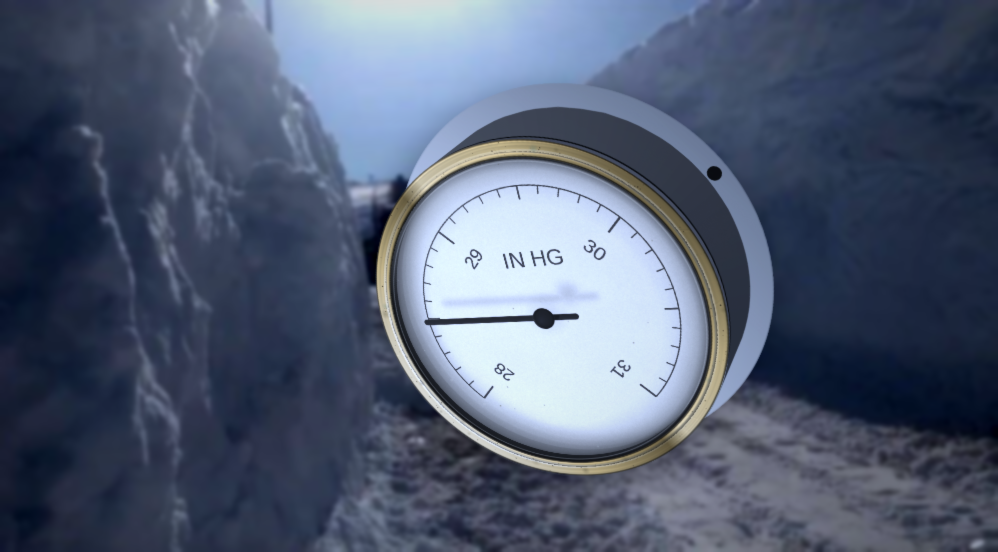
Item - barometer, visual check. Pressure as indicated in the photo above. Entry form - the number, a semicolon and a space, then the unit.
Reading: 28.5; inHg
